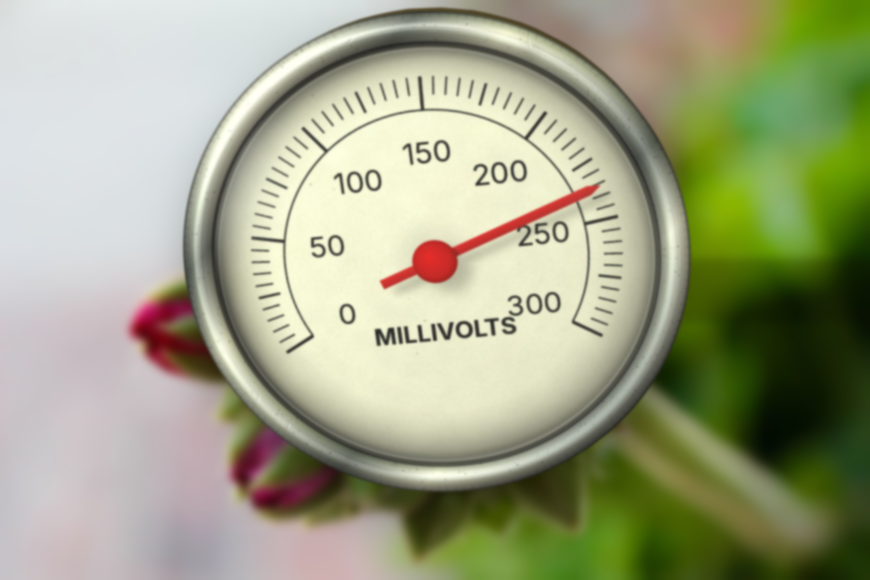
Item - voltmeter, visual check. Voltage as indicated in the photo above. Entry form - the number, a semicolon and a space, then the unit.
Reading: 235; mV
